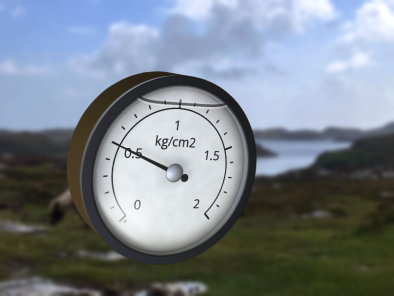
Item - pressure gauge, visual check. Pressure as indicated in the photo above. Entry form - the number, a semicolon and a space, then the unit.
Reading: 0.5; kg/cm²
